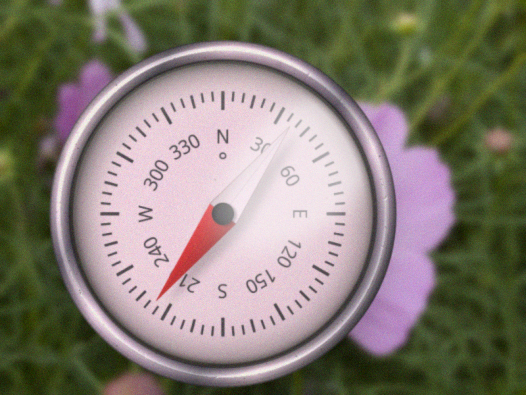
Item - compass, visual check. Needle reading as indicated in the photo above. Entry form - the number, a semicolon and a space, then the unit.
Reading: 217.5; °
